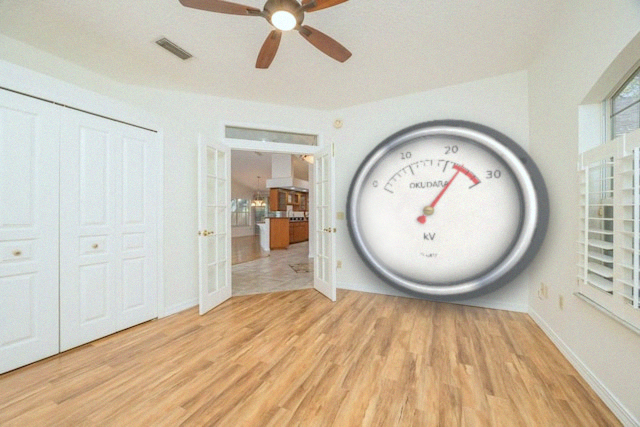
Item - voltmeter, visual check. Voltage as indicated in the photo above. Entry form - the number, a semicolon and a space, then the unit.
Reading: 24; kV
